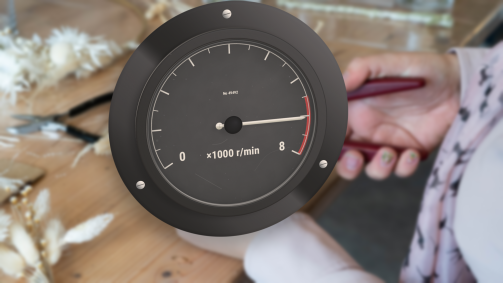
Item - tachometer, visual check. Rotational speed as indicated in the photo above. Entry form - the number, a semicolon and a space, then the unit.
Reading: 7000; rpm
